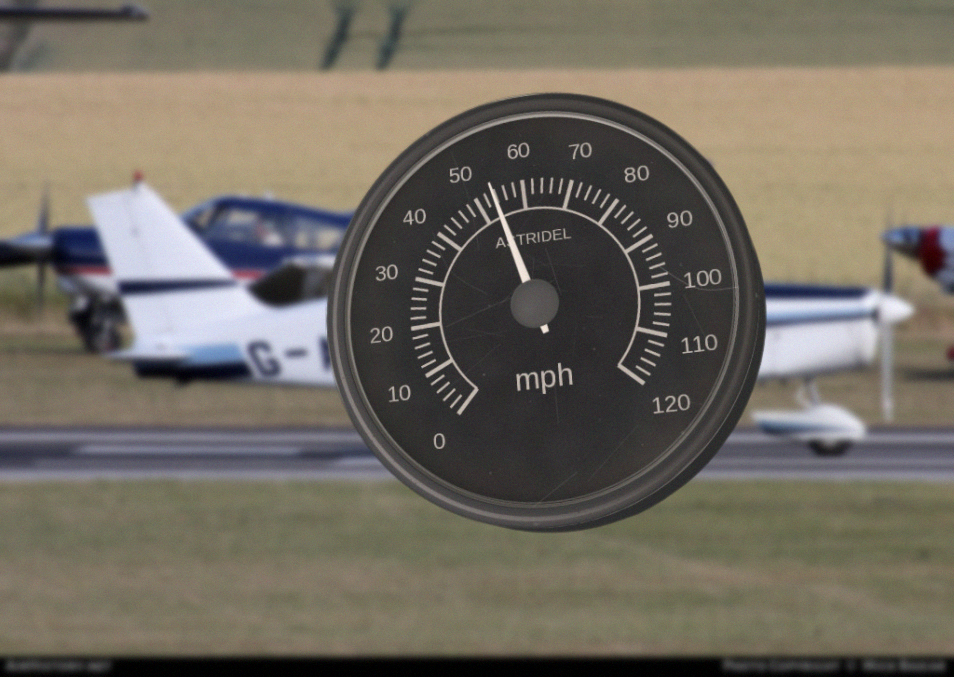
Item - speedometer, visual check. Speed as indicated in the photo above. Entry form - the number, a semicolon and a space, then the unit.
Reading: 54; mph
